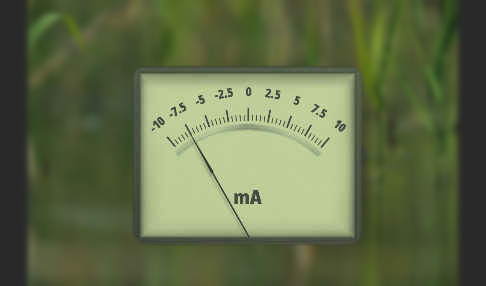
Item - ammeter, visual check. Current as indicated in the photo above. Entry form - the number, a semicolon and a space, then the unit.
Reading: -7.5; mA
